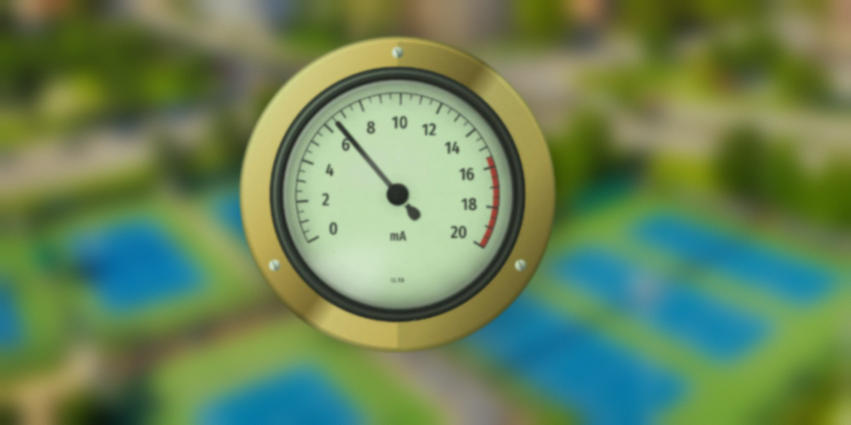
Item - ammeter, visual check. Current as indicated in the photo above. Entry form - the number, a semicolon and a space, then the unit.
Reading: 6.5; mA
